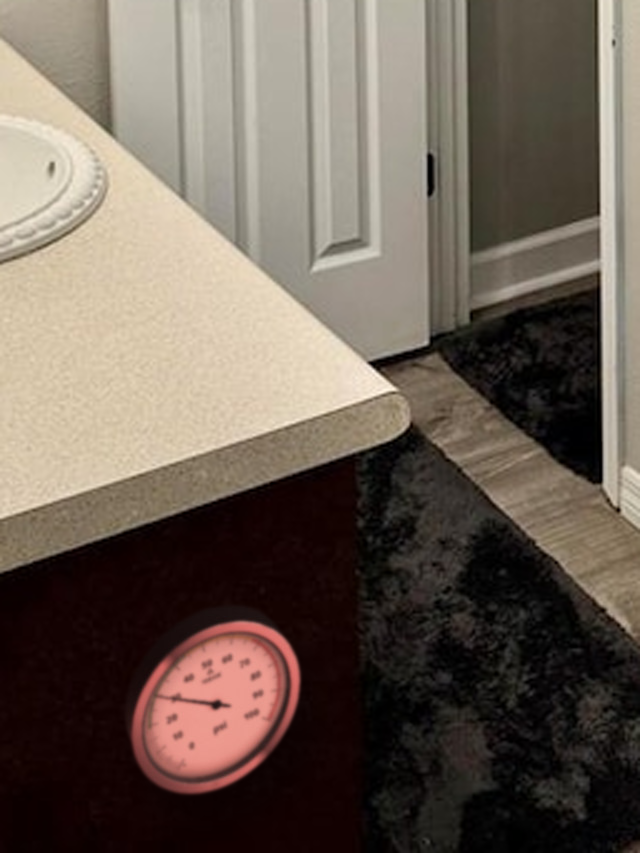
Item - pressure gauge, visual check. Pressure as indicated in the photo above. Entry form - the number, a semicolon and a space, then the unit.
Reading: 30; psi
